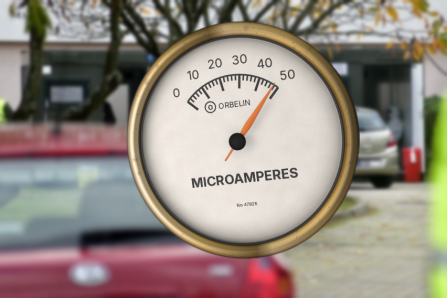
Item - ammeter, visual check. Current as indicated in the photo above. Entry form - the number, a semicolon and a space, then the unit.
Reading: 48; µA
